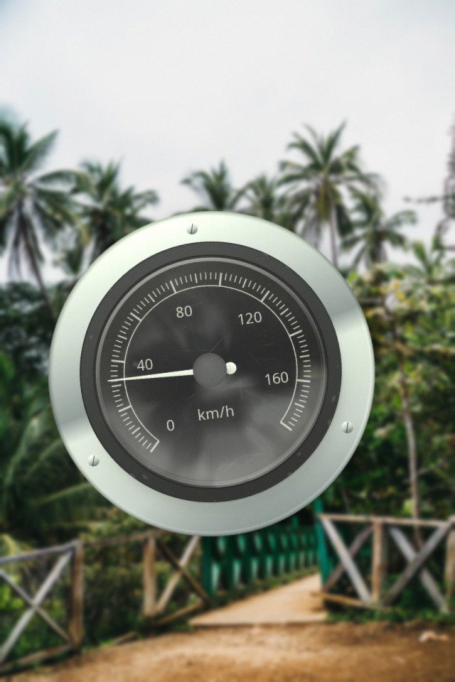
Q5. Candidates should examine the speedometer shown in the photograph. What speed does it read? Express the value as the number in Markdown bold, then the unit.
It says **32** km/h
